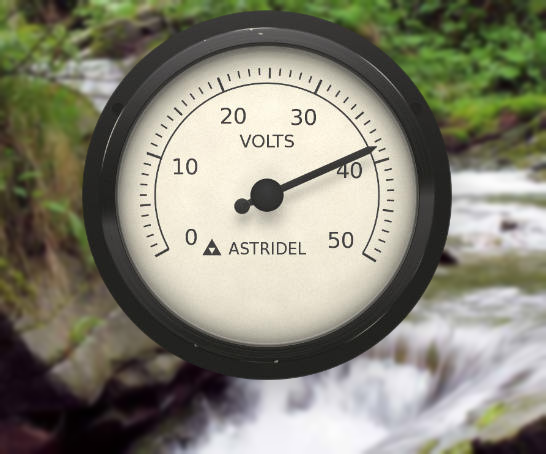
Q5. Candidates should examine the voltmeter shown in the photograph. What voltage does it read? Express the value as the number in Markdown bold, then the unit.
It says **38.5** V
